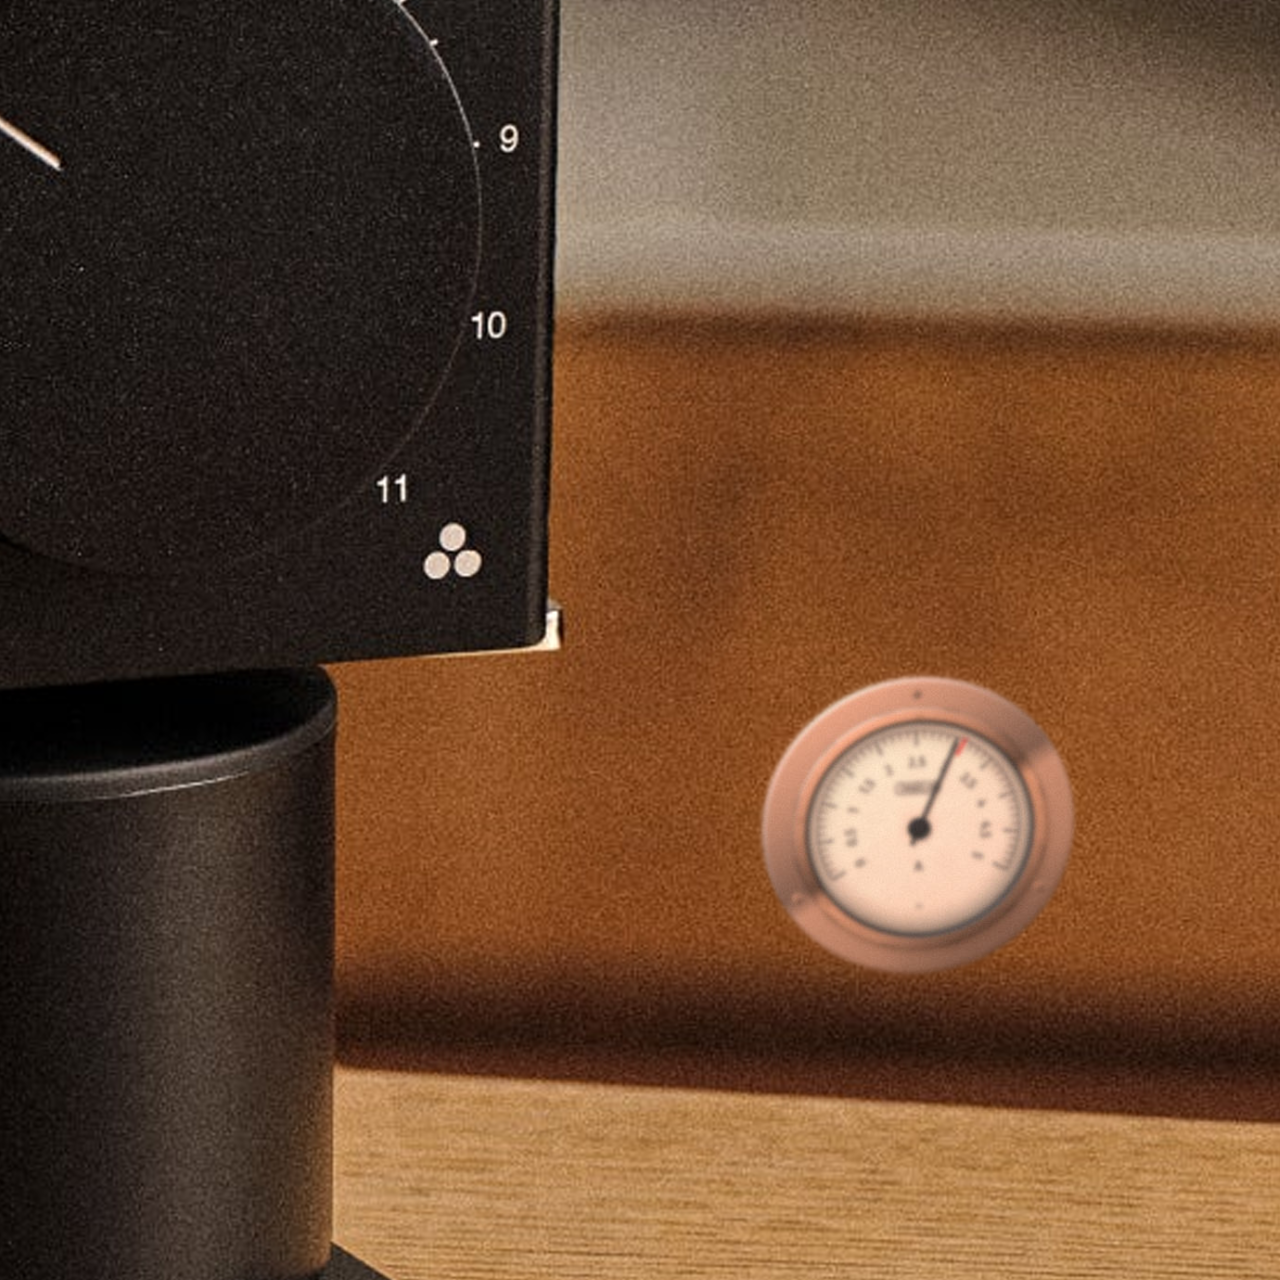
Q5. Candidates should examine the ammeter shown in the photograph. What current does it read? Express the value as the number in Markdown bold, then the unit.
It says **3** A
